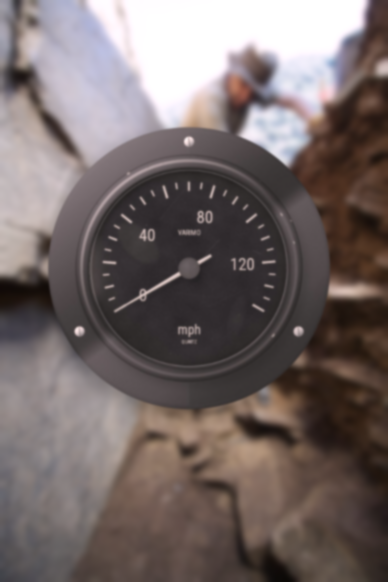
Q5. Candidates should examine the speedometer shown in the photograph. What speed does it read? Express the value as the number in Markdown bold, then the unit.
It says **0** mph
